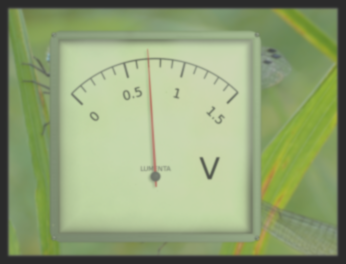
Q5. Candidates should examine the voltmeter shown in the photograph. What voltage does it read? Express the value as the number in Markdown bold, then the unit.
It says **0.7** V
